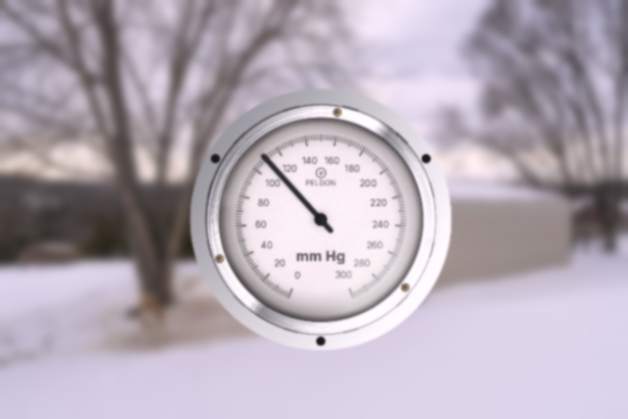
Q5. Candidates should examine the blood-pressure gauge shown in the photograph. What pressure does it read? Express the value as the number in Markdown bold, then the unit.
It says **110** mmHg
